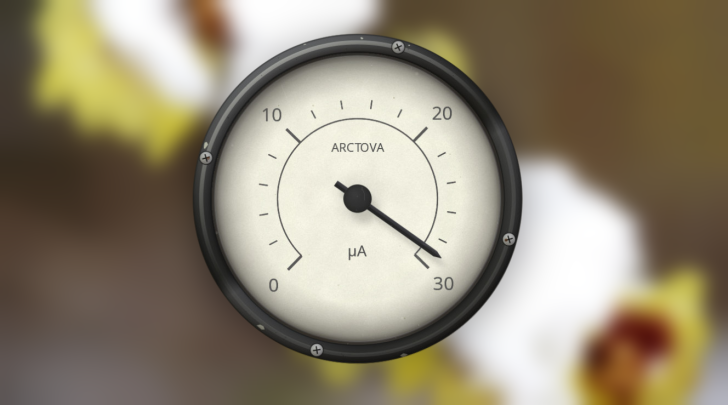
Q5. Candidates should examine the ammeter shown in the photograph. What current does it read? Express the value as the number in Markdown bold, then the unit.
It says **29** µA
